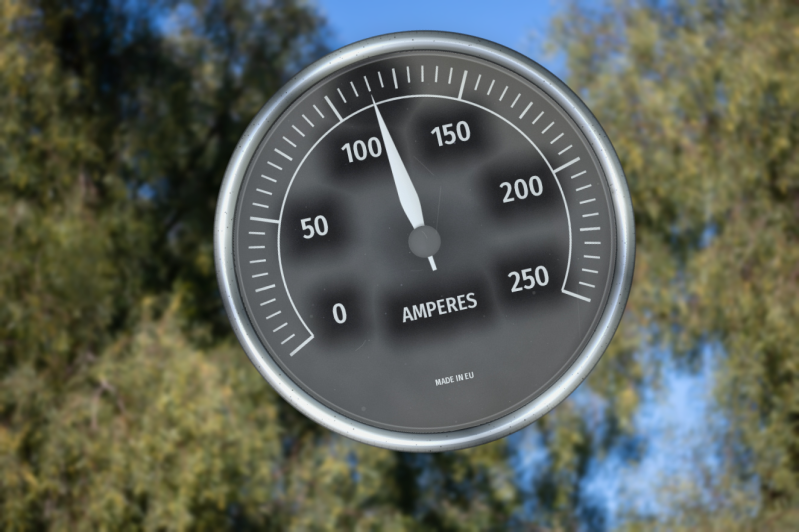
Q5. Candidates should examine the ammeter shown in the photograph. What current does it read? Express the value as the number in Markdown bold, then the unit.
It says **115** A
